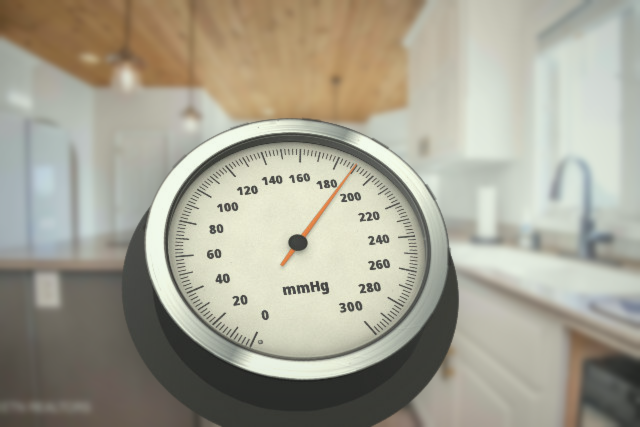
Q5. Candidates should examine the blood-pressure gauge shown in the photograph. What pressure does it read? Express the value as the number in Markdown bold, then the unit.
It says **190** mmHg
